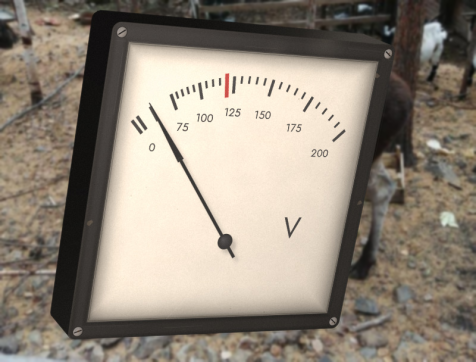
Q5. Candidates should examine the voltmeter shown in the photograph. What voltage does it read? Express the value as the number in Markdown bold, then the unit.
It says **50** V
